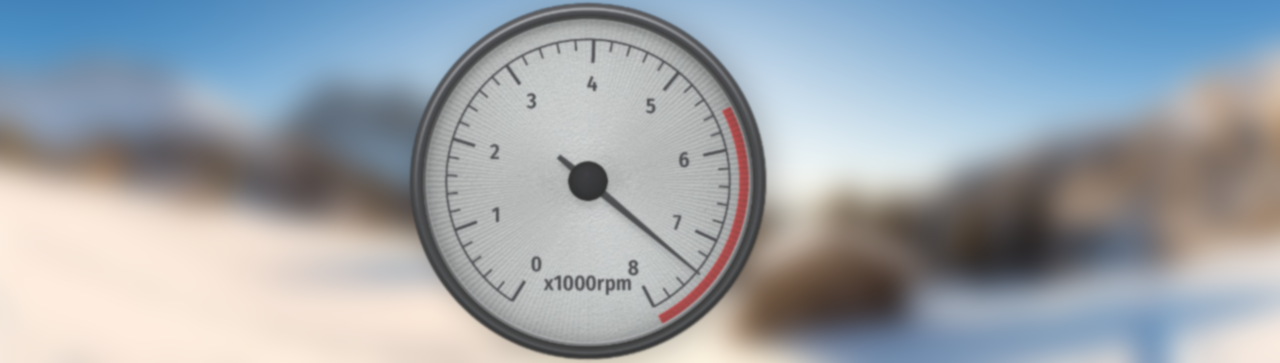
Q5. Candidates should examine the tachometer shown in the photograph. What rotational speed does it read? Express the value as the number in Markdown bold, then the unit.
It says **7400** rpm
